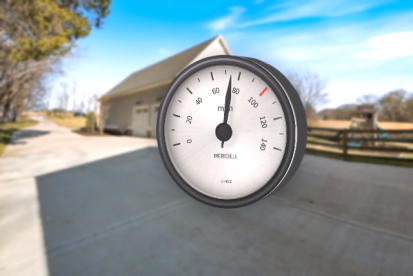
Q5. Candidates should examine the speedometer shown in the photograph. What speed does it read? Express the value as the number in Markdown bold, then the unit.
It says **75** mph
